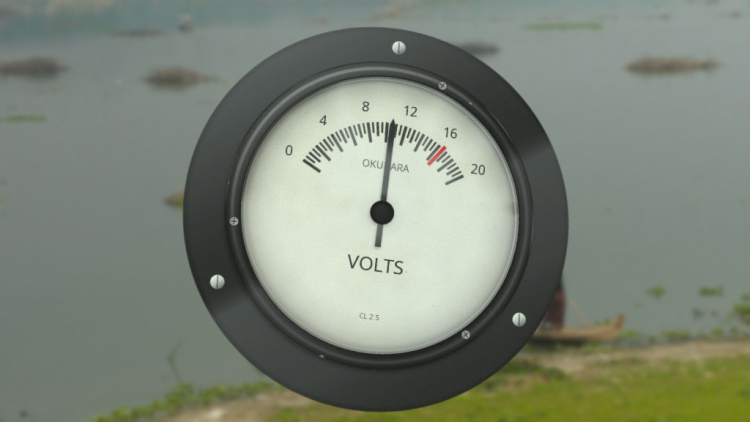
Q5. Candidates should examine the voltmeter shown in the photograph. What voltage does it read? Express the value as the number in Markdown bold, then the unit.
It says **10.5** V
